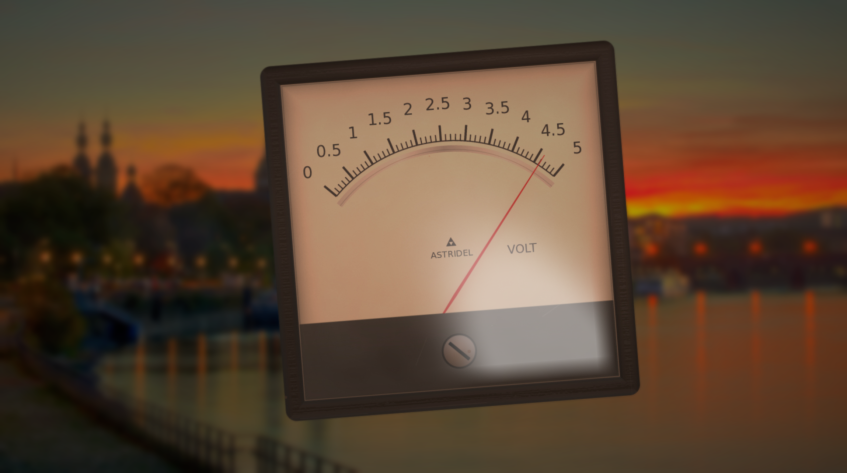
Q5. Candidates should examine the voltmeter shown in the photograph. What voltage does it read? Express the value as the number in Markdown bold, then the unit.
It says **4.6** V
